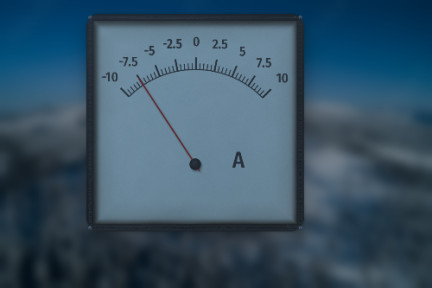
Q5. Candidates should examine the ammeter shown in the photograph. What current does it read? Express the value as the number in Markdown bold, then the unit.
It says **-7.5** A
